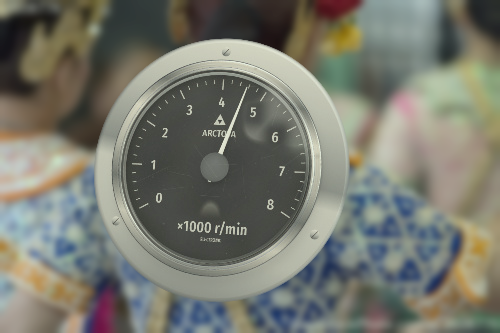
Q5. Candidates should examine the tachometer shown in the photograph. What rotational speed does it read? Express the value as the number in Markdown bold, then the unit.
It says **4600** rpm
